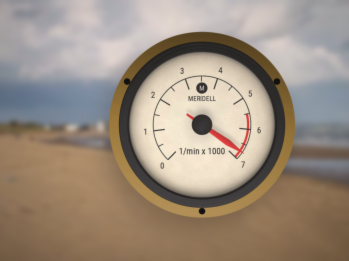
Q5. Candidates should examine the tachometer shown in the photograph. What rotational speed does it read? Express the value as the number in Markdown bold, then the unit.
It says **6750** rpm
